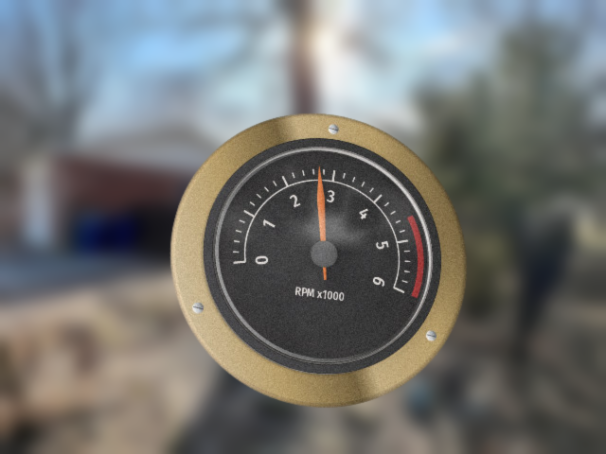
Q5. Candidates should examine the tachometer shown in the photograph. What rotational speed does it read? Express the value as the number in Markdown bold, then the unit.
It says **2700** rpm
